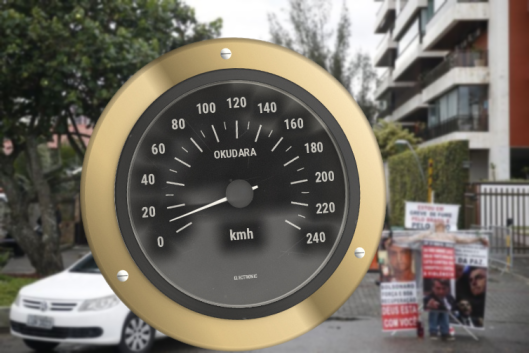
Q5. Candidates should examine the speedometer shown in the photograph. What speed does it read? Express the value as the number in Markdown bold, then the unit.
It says **10** km/h
